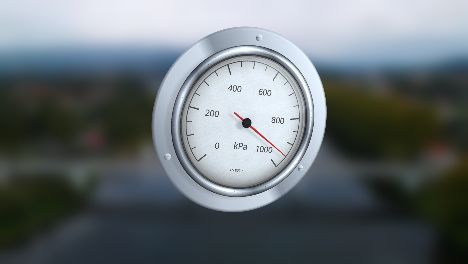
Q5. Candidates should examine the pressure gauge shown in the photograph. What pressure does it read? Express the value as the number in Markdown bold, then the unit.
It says **950** kPa
